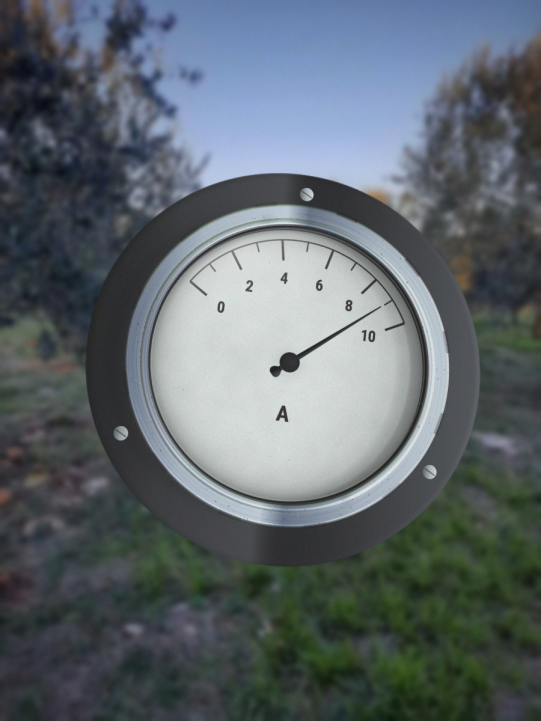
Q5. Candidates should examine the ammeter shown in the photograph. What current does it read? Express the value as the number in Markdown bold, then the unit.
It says **9** A
